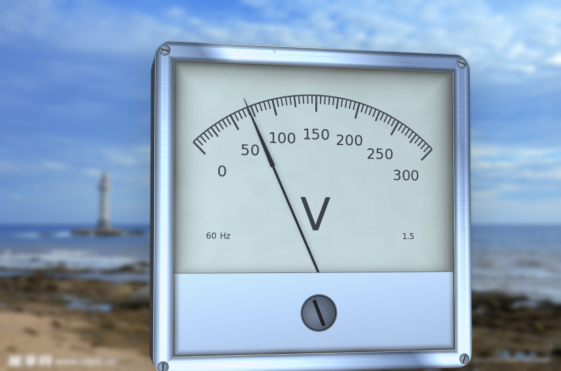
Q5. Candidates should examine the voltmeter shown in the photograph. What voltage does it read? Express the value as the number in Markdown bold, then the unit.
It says **70** V
